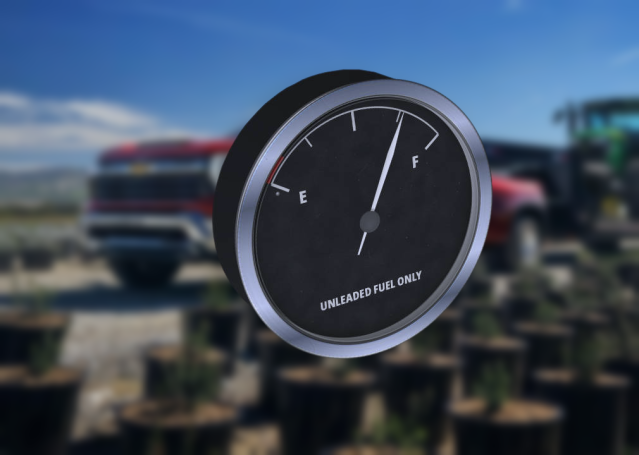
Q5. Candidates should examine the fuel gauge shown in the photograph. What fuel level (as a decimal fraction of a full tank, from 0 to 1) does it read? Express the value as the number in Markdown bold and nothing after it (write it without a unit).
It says **0.75**
